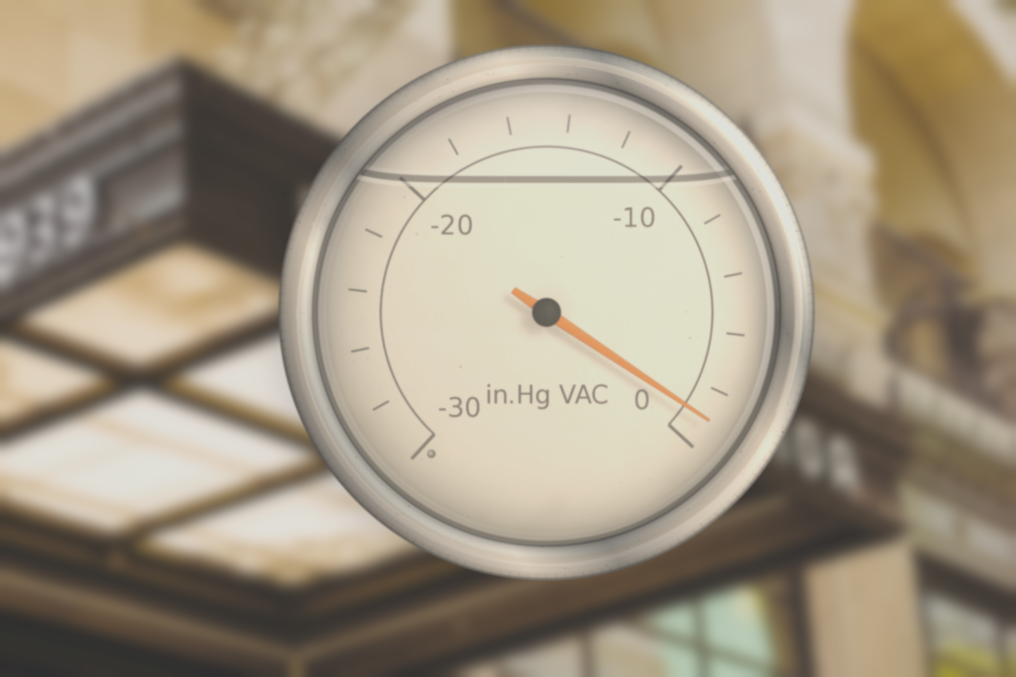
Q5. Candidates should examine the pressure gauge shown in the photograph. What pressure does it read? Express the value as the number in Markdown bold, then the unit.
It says **-1** inHg
